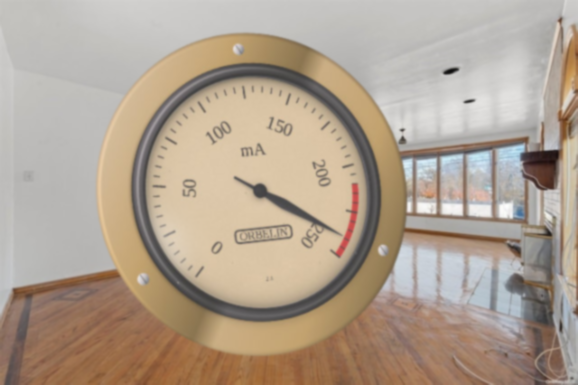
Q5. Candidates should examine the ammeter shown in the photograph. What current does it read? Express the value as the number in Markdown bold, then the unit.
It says **240** mA
